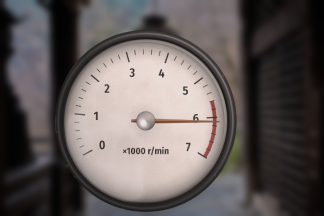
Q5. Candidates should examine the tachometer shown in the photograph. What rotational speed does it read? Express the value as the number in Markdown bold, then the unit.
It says **6100** rpm
